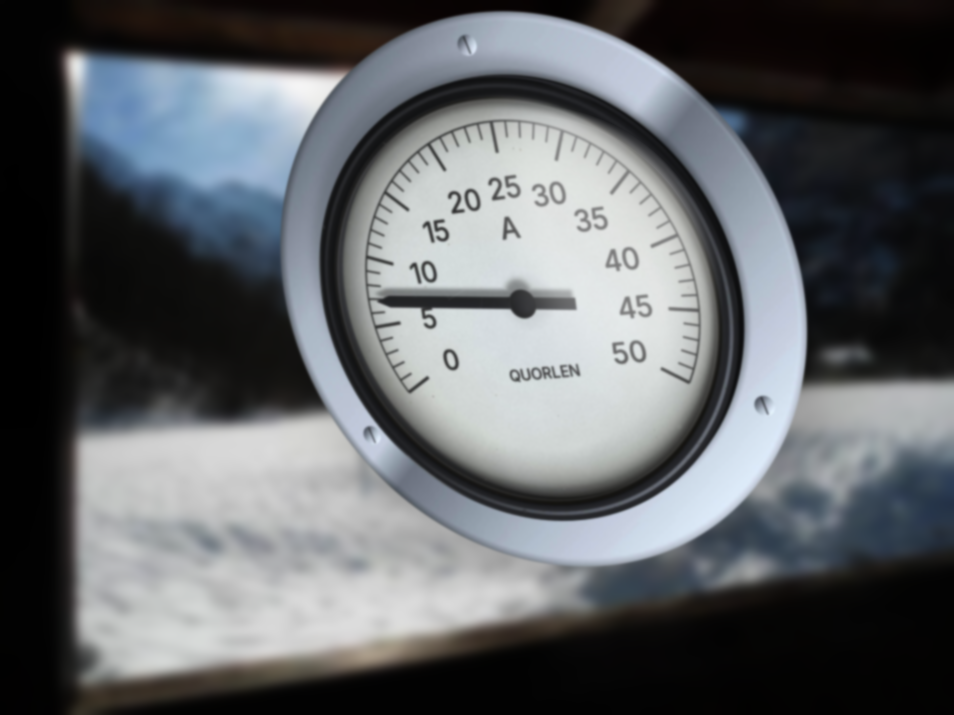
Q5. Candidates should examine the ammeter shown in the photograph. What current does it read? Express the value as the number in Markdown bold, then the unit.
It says **7** A
